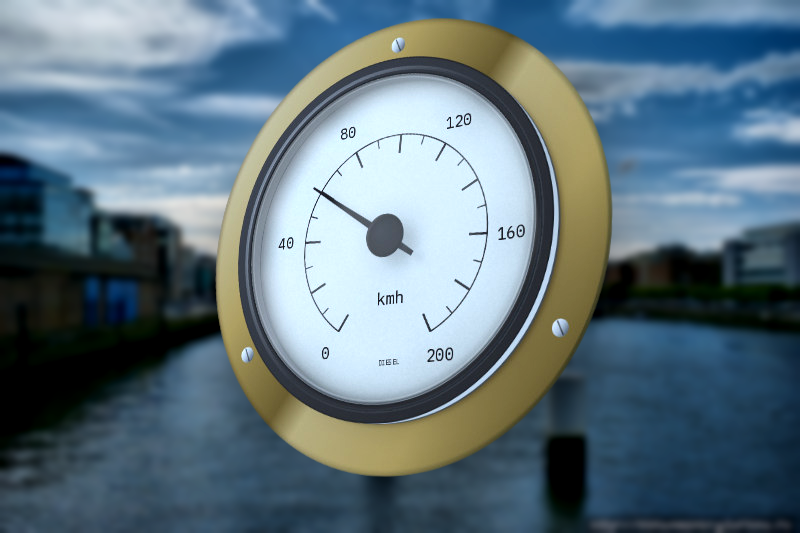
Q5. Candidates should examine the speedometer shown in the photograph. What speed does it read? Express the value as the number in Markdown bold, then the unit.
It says **60** km/h
